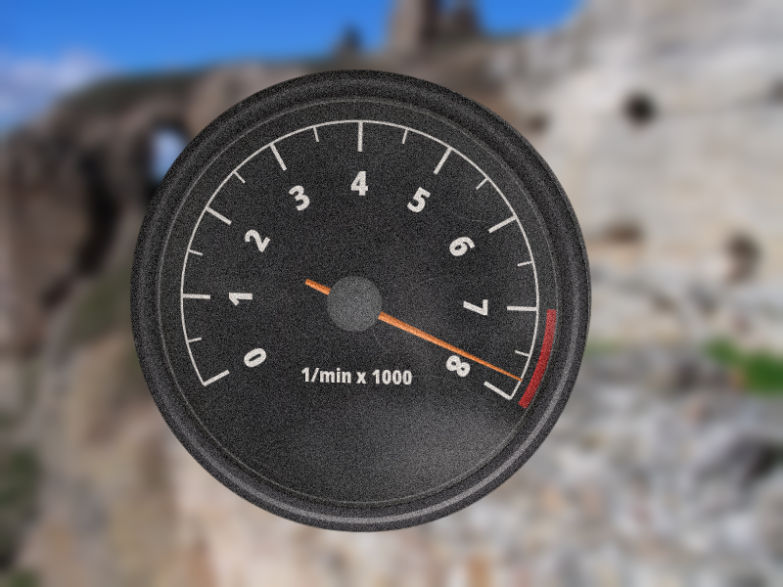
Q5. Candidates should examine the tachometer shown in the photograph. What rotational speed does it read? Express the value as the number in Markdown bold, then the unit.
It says **7750** rpm
